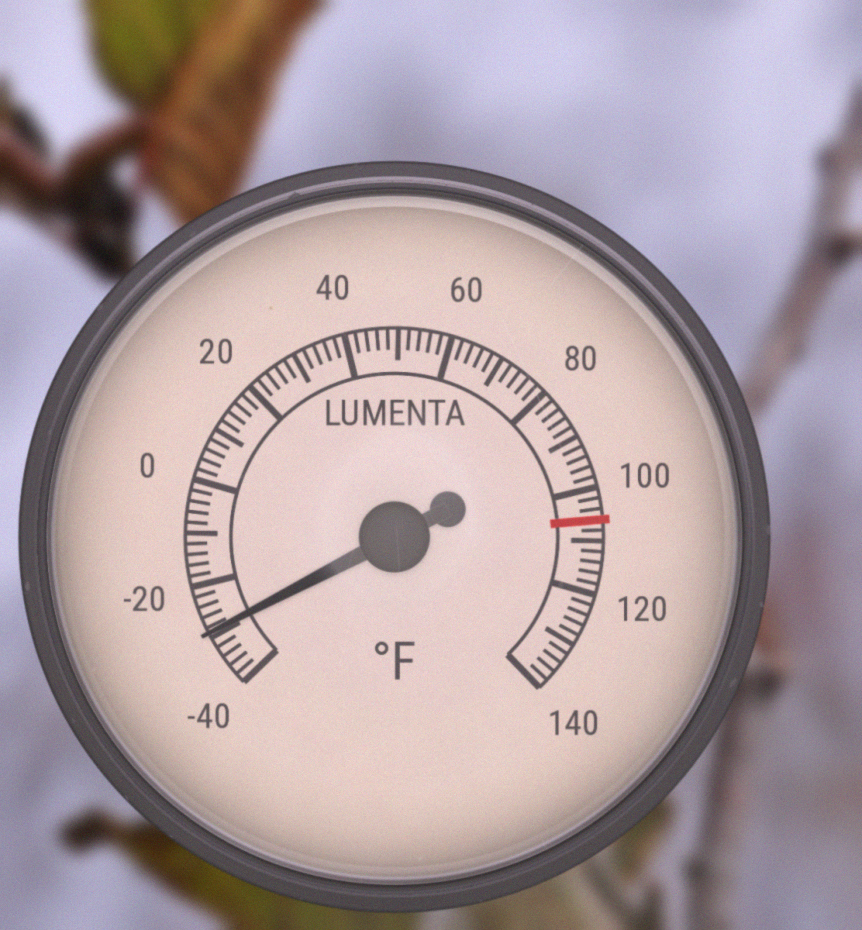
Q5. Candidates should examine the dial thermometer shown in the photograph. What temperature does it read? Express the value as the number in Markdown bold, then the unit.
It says **-29** °F
